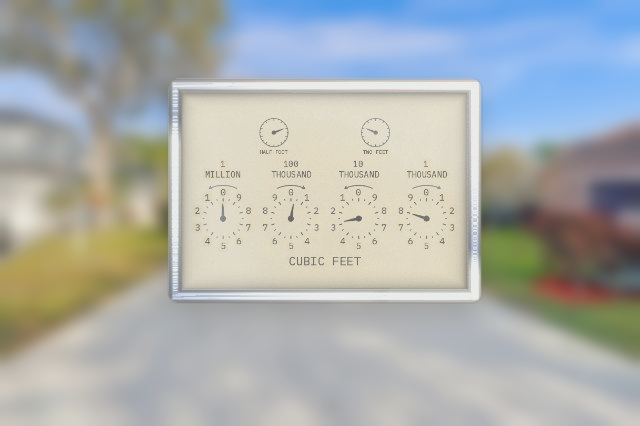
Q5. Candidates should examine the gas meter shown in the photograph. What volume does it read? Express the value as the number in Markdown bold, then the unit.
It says **2800** ft³
